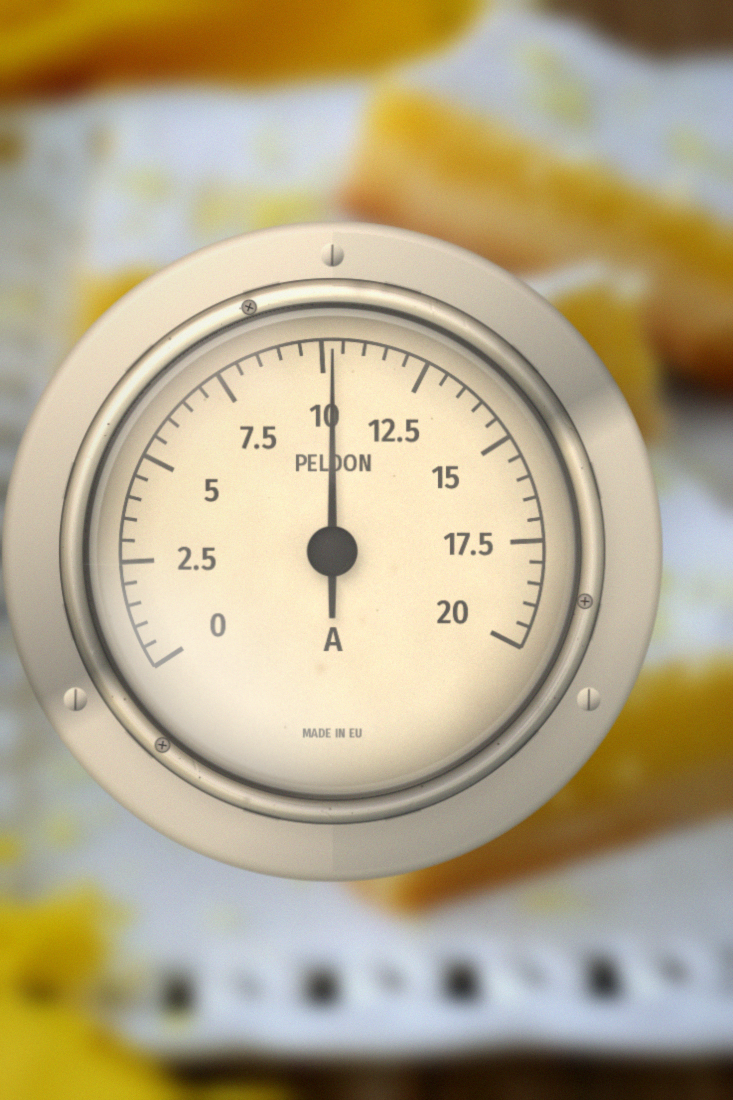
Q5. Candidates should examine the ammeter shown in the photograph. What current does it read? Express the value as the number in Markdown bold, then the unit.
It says **10.25** A
